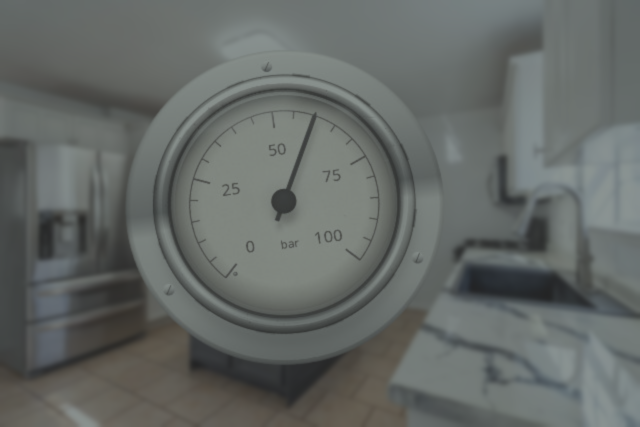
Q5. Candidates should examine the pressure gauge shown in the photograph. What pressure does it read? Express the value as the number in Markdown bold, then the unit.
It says **60** bar
